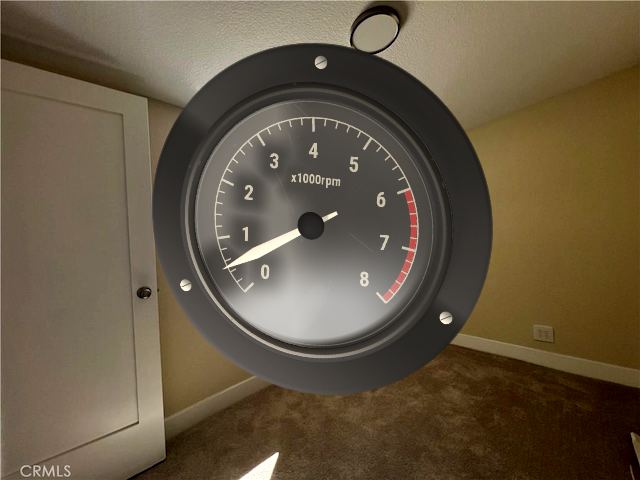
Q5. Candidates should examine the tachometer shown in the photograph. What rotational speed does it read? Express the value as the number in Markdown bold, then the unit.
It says **500** rpm
